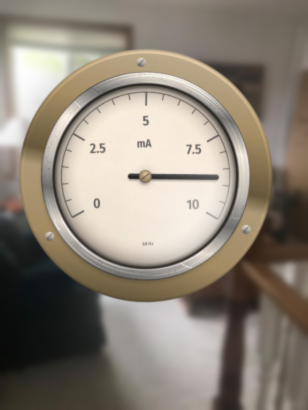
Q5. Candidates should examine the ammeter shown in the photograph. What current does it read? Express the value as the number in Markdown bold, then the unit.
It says **8.75** mA
